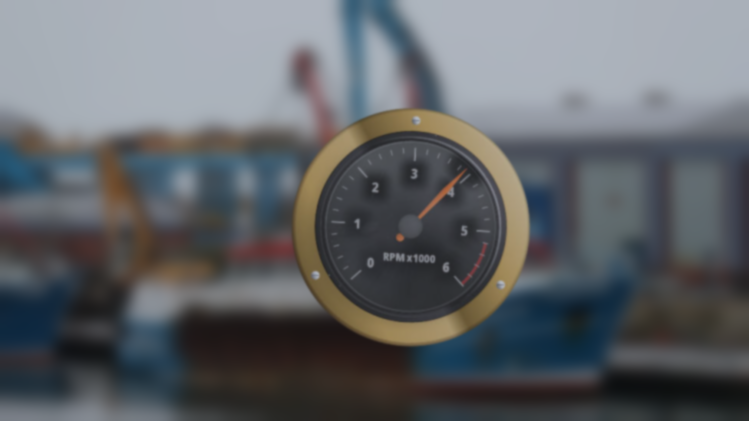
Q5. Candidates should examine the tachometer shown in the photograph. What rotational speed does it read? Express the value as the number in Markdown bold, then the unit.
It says **3900** rpm
